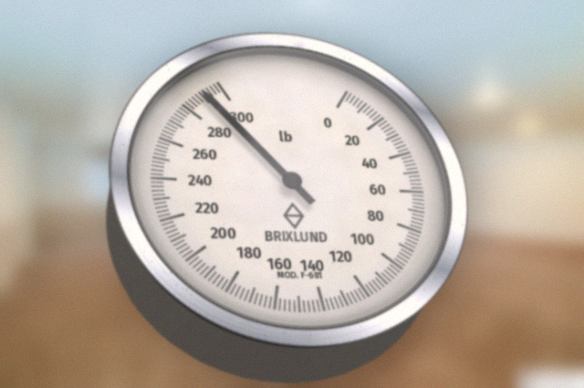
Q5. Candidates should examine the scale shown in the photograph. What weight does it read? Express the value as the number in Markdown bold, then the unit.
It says **290** lb
